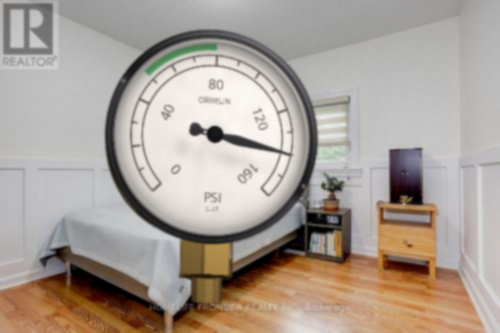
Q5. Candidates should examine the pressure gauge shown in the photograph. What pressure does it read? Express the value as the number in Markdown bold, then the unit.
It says **140** psi
